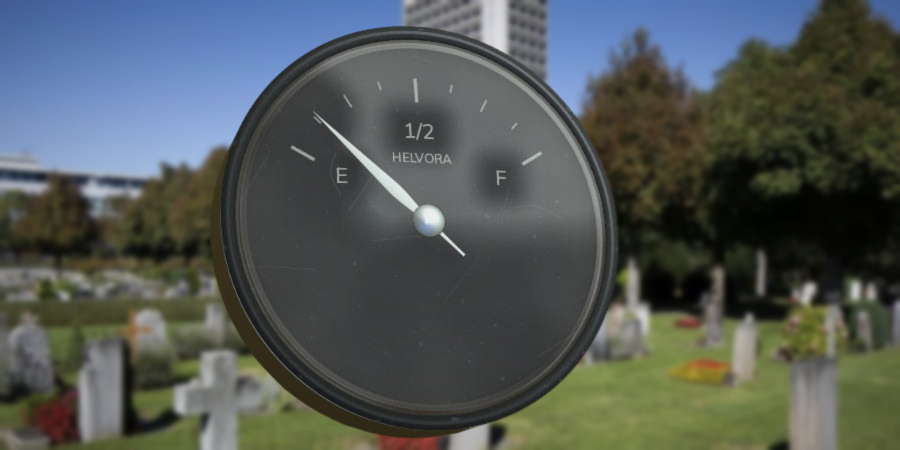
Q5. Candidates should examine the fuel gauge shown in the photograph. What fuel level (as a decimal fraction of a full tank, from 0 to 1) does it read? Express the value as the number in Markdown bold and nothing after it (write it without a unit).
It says **0.125**
